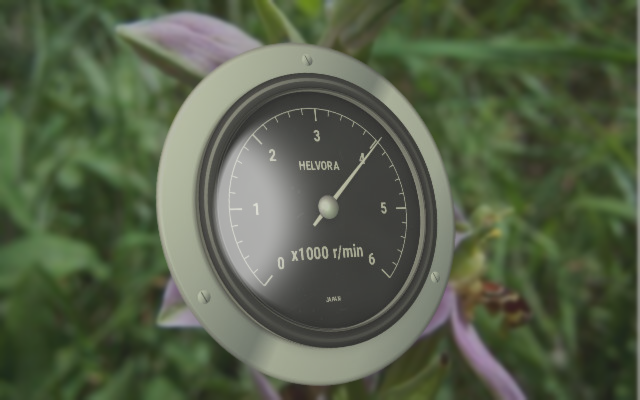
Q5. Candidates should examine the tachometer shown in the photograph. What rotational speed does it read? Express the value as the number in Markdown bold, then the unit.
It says **4000** rpm
